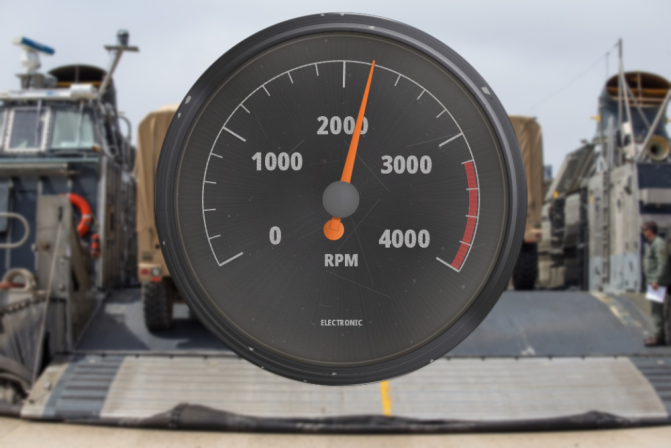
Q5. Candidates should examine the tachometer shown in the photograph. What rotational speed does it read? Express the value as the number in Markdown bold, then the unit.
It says **2200** rpm
